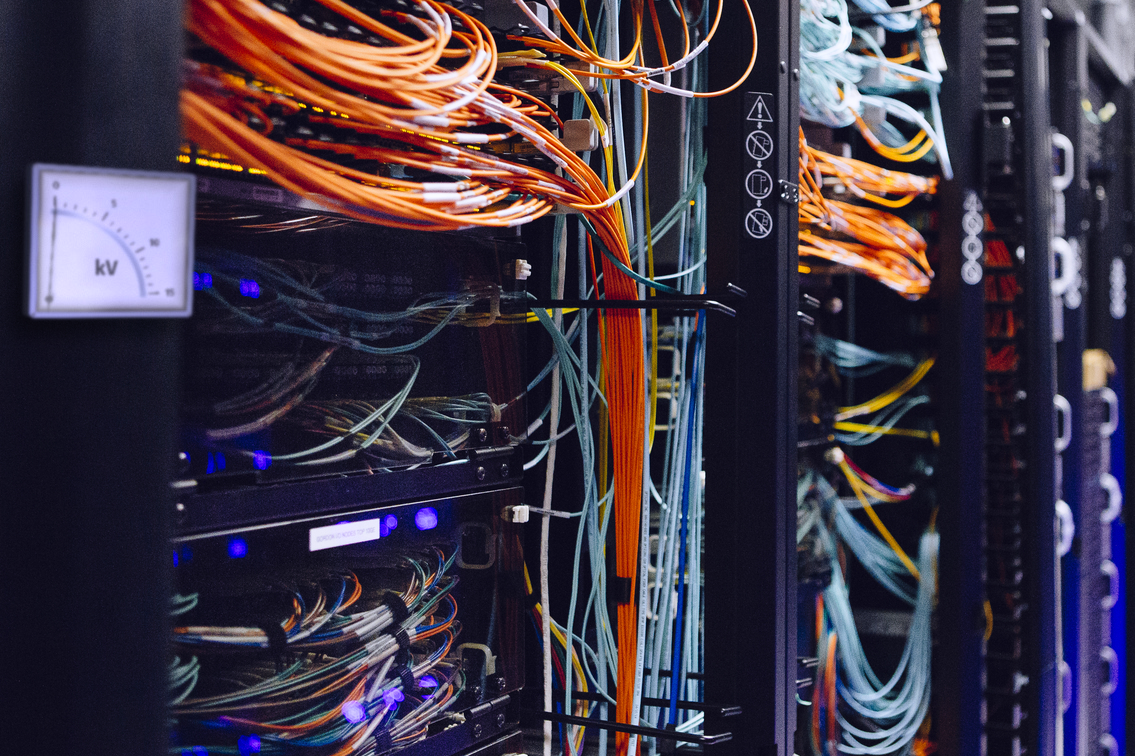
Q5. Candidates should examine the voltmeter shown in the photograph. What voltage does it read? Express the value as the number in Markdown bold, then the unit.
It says **0** kV
